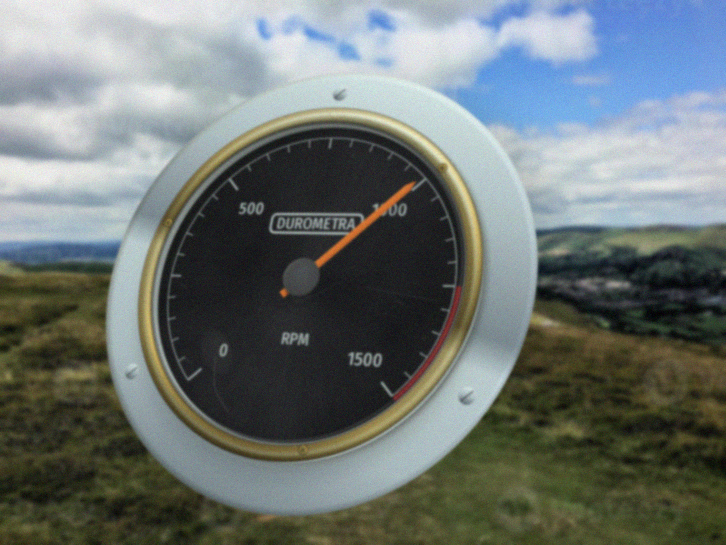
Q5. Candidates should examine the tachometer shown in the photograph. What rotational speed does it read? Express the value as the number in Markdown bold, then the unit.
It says **1000** rpm
